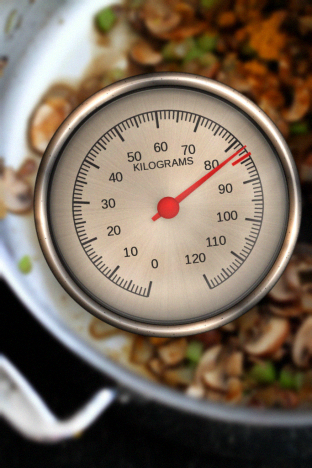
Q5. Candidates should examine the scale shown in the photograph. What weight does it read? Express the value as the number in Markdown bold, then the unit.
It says **82** kg
